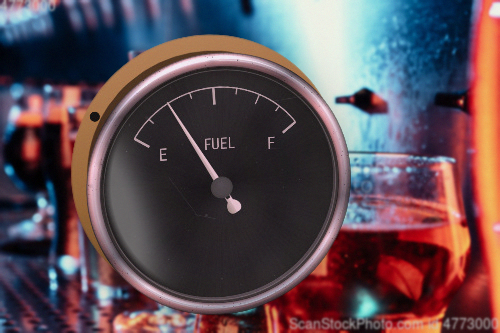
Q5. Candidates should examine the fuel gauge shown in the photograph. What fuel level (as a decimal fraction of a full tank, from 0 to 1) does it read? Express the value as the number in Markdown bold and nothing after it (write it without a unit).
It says **0.25**
